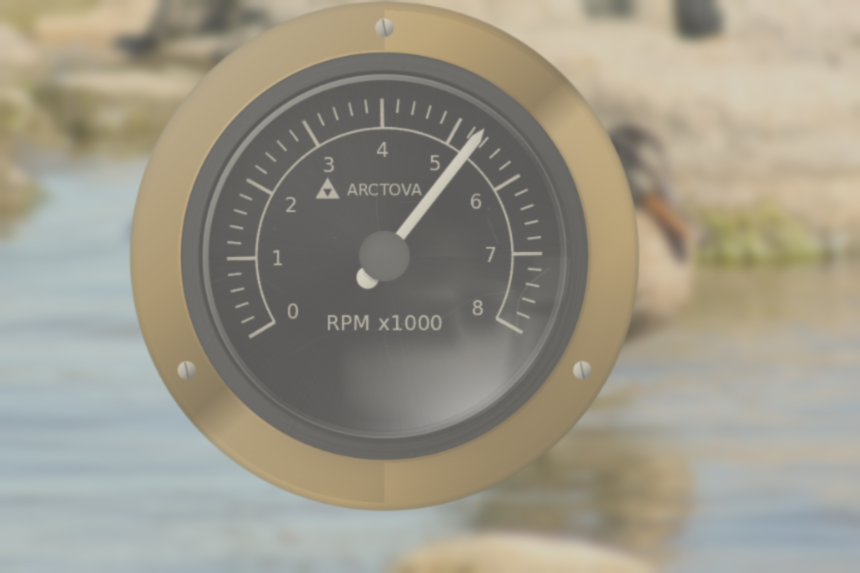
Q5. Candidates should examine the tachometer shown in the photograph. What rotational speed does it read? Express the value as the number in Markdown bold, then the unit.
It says **5300** rpm
